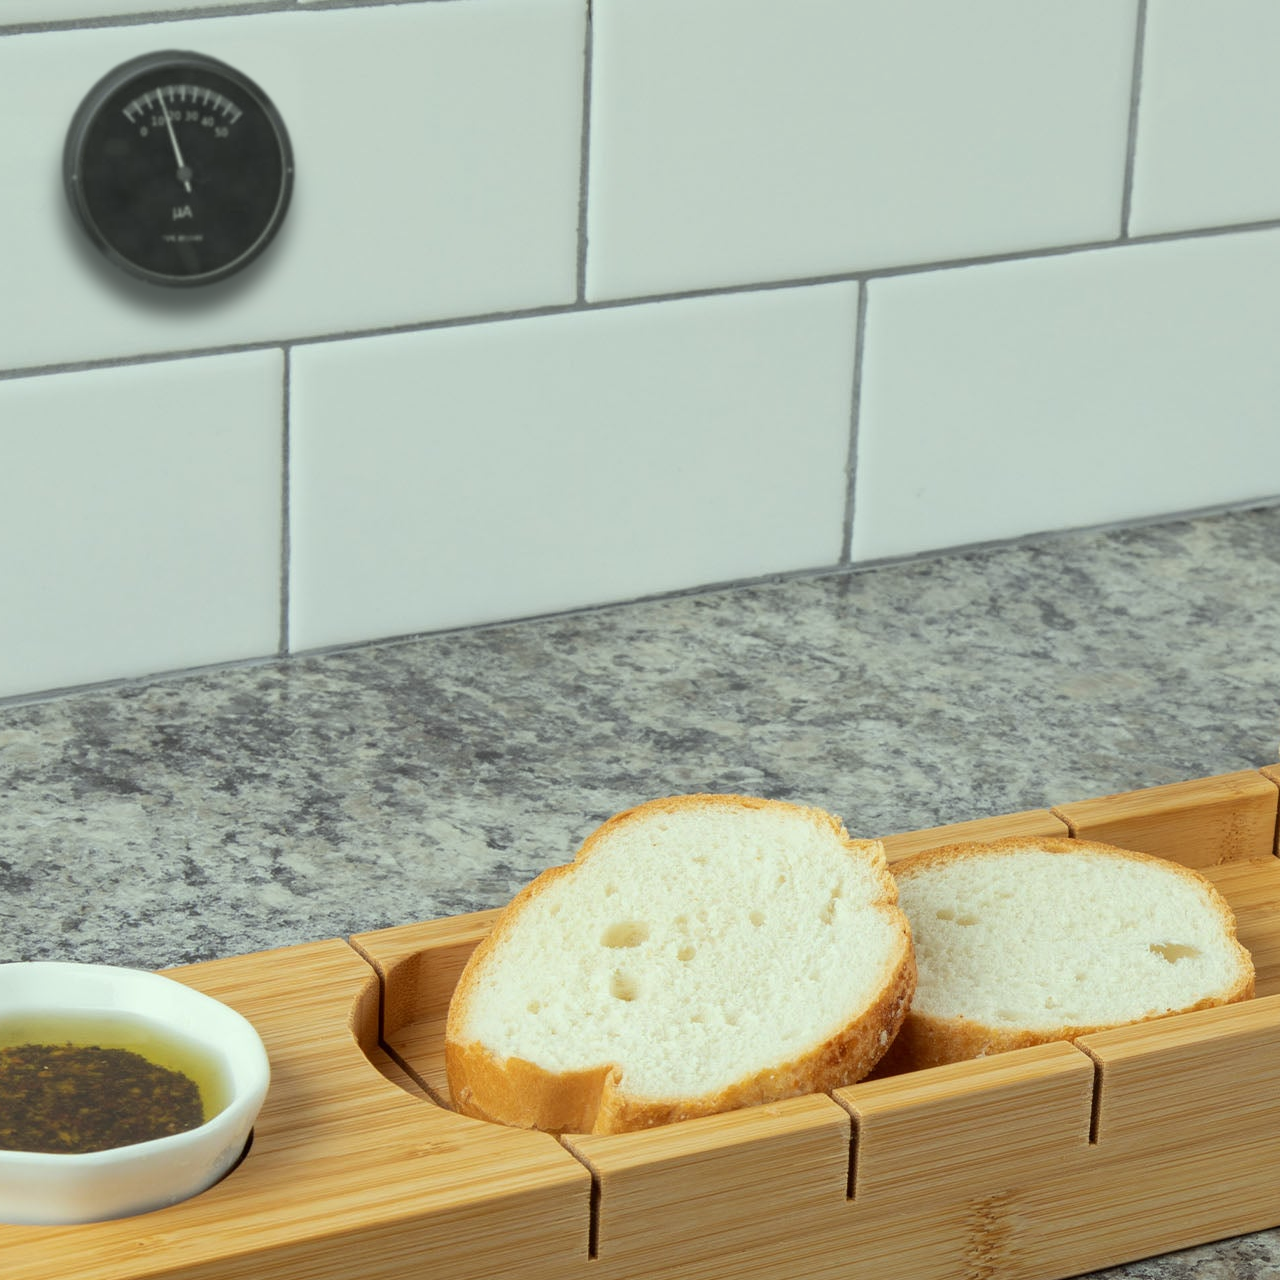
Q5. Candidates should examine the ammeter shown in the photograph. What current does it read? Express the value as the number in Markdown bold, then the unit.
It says **15** µA
